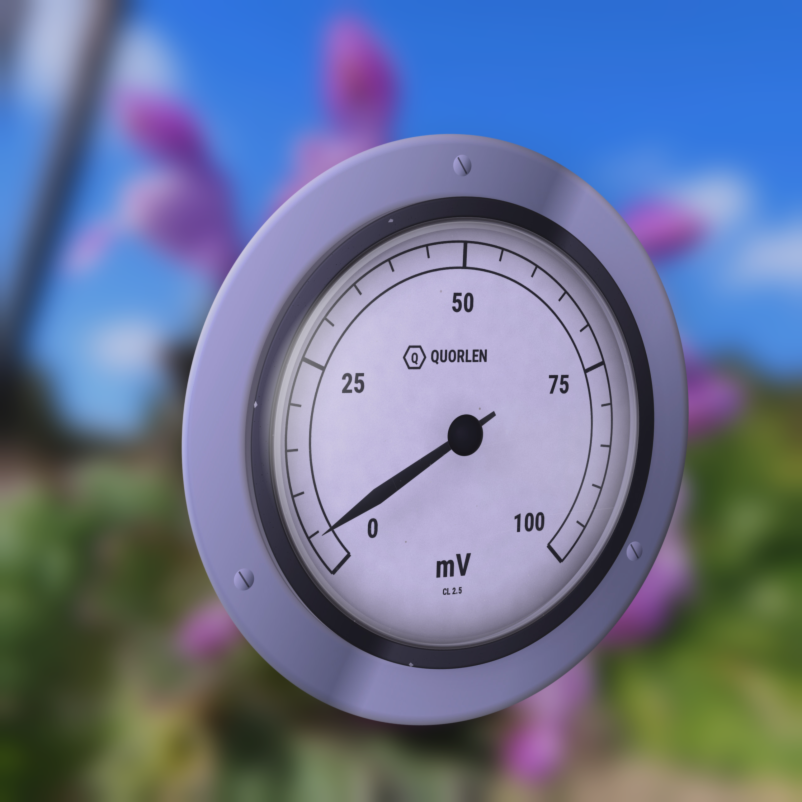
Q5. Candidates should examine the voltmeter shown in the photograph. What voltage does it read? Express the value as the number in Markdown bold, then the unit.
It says **5** mV
